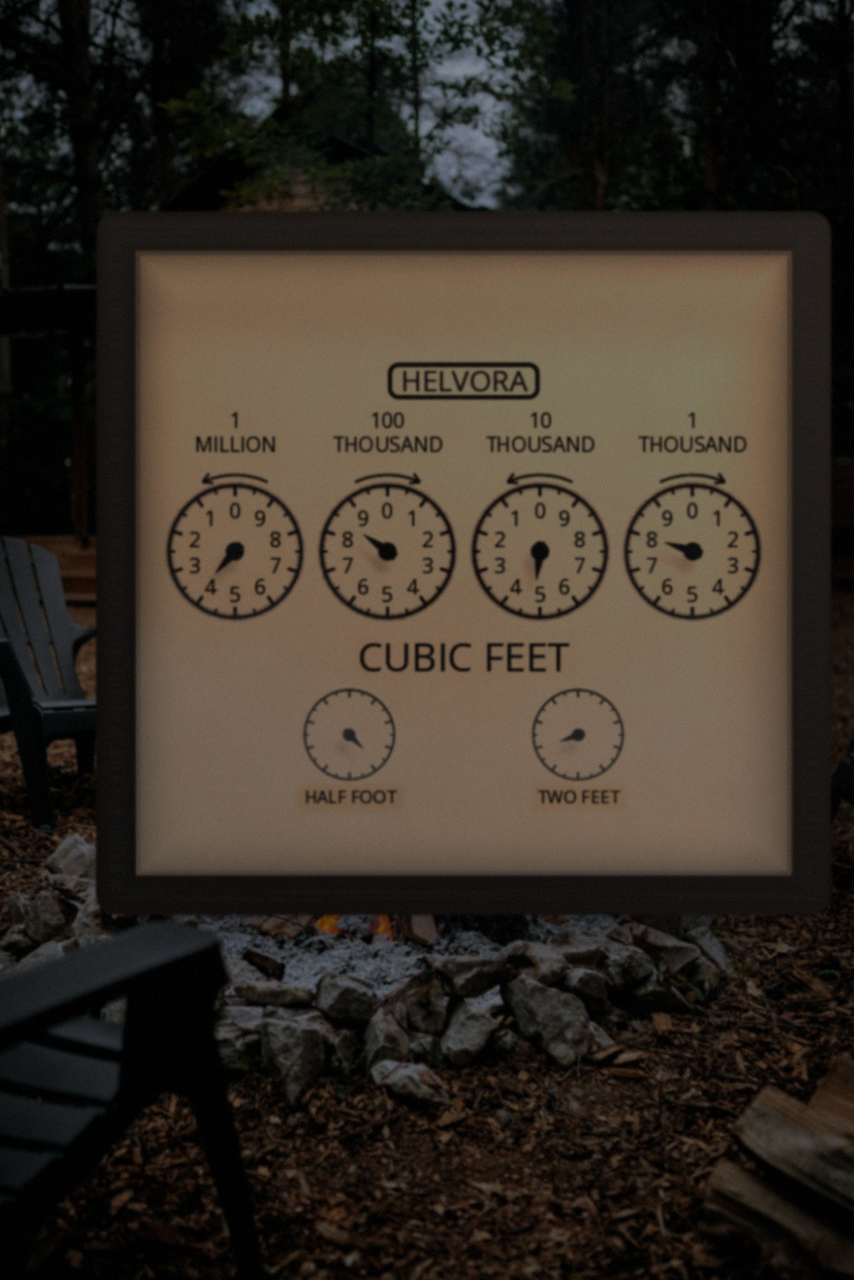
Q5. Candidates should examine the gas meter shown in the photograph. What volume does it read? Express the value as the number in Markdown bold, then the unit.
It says **384800** ft³
